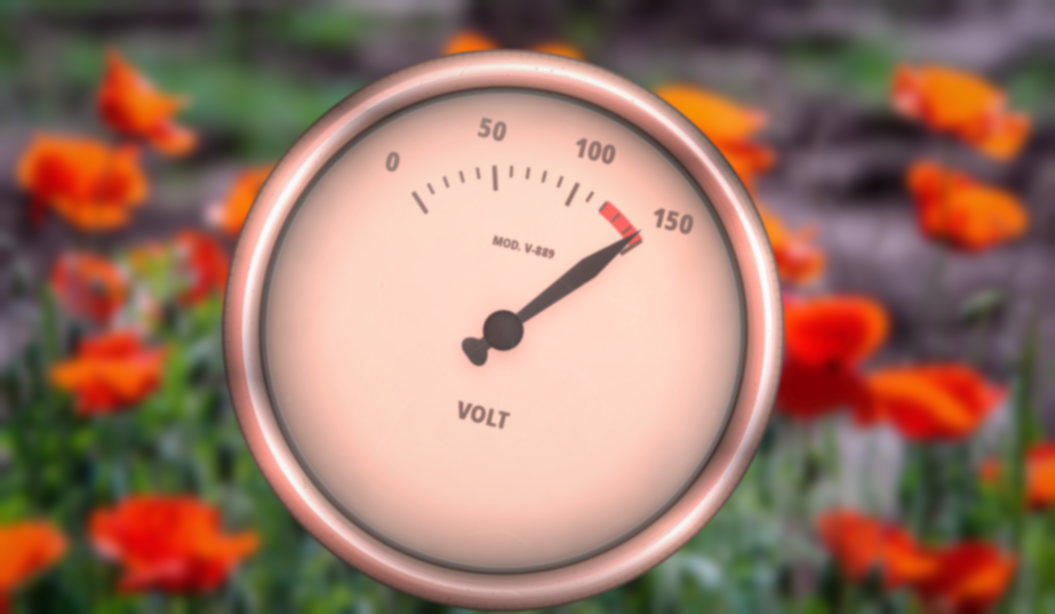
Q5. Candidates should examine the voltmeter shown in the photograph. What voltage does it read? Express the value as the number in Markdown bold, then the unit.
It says **145** V
